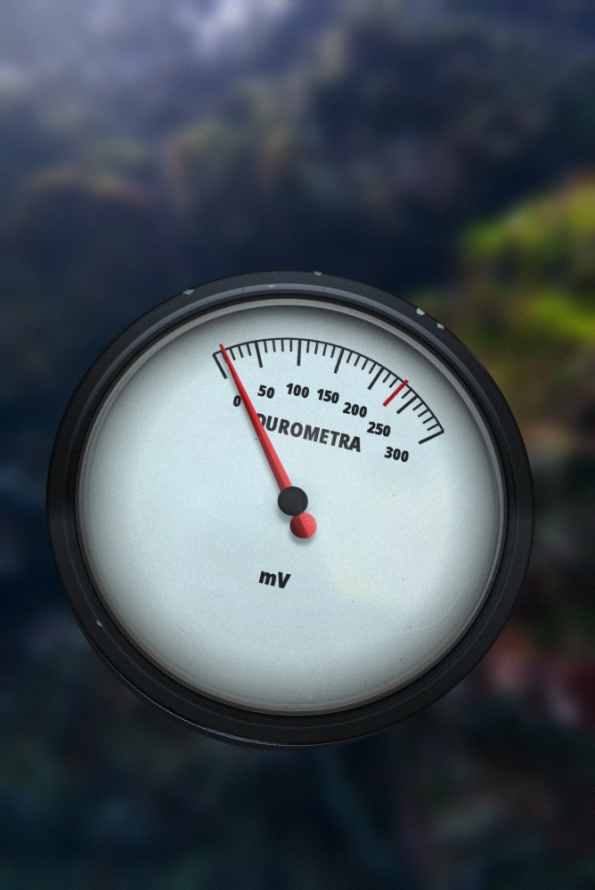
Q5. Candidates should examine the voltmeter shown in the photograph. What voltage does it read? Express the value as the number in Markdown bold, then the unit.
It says **10** mV
